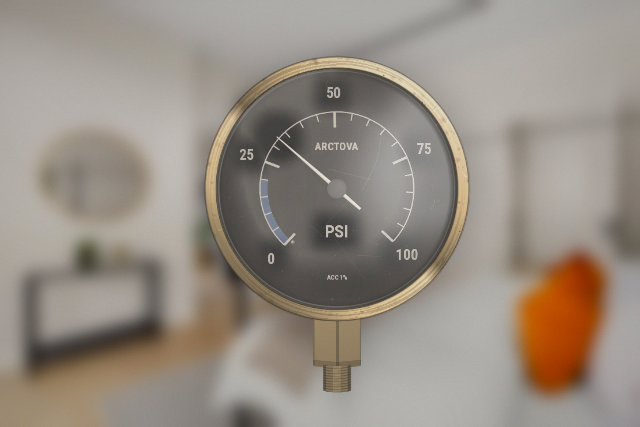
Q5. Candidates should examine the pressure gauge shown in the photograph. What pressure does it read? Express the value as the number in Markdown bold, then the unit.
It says **32.5** psi
